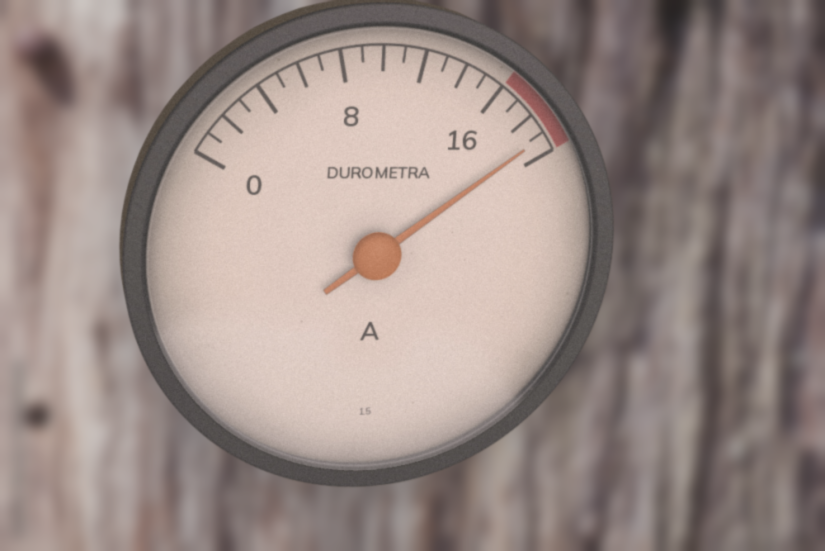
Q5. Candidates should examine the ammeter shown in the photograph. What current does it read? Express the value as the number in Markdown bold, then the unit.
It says **19** A
